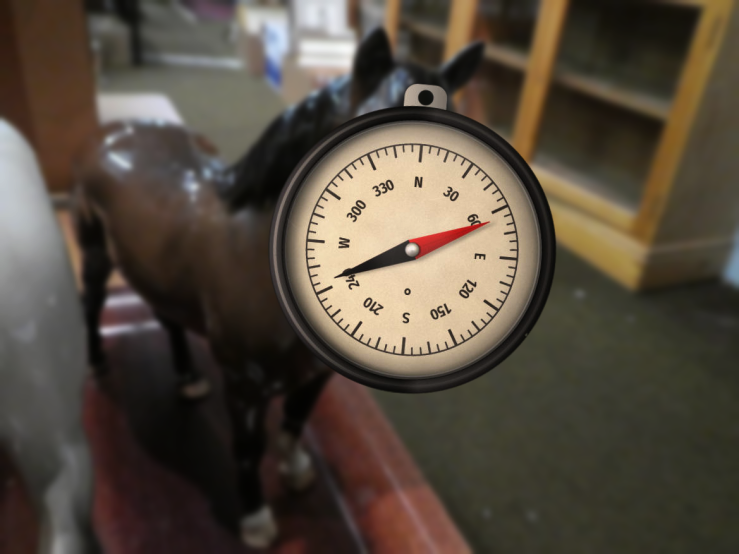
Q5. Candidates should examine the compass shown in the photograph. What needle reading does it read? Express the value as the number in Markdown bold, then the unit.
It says **65** °
